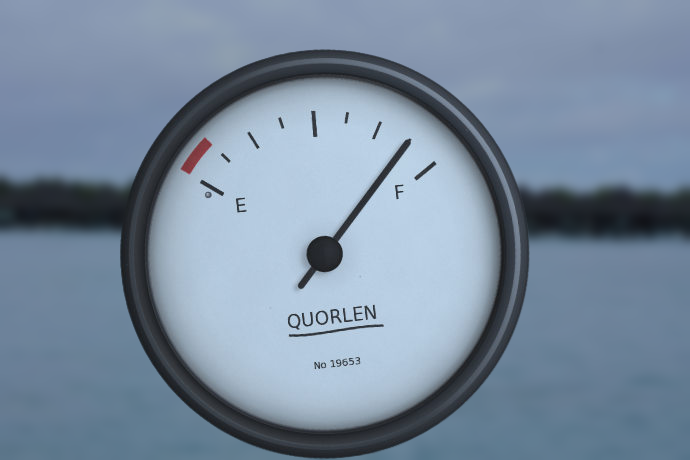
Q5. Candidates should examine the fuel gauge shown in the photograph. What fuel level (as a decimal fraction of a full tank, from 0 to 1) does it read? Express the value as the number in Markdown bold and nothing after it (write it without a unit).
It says **0.875**
